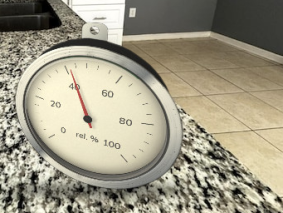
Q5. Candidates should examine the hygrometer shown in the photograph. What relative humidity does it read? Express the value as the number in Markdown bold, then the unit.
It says **42** %
